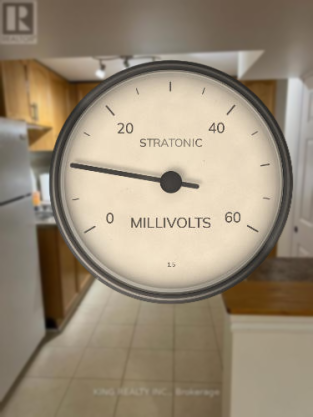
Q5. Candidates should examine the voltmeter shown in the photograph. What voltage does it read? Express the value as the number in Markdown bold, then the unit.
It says **10** mV
